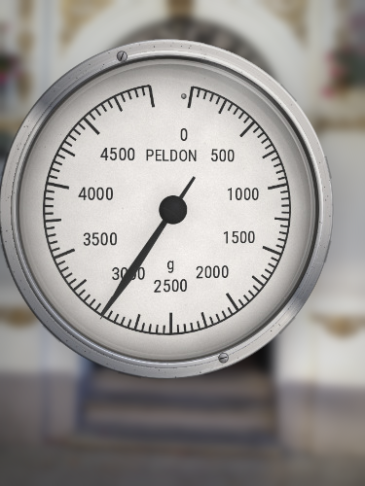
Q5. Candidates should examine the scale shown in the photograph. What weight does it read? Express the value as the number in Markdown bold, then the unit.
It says **3000** g
